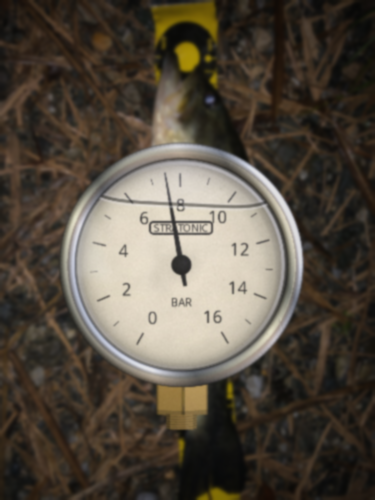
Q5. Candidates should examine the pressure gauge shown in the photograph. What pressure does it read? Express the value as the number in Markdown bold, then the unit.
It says **7.5** bar
